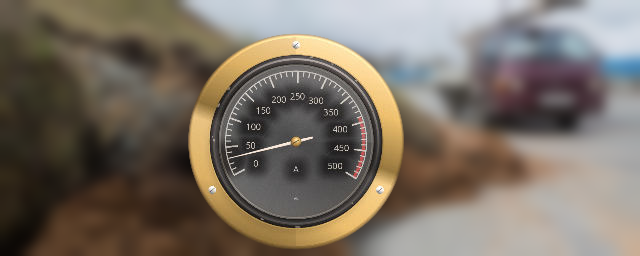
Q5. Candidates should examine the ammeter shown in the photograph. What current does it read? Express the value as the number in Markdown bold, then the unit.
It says **30** A
